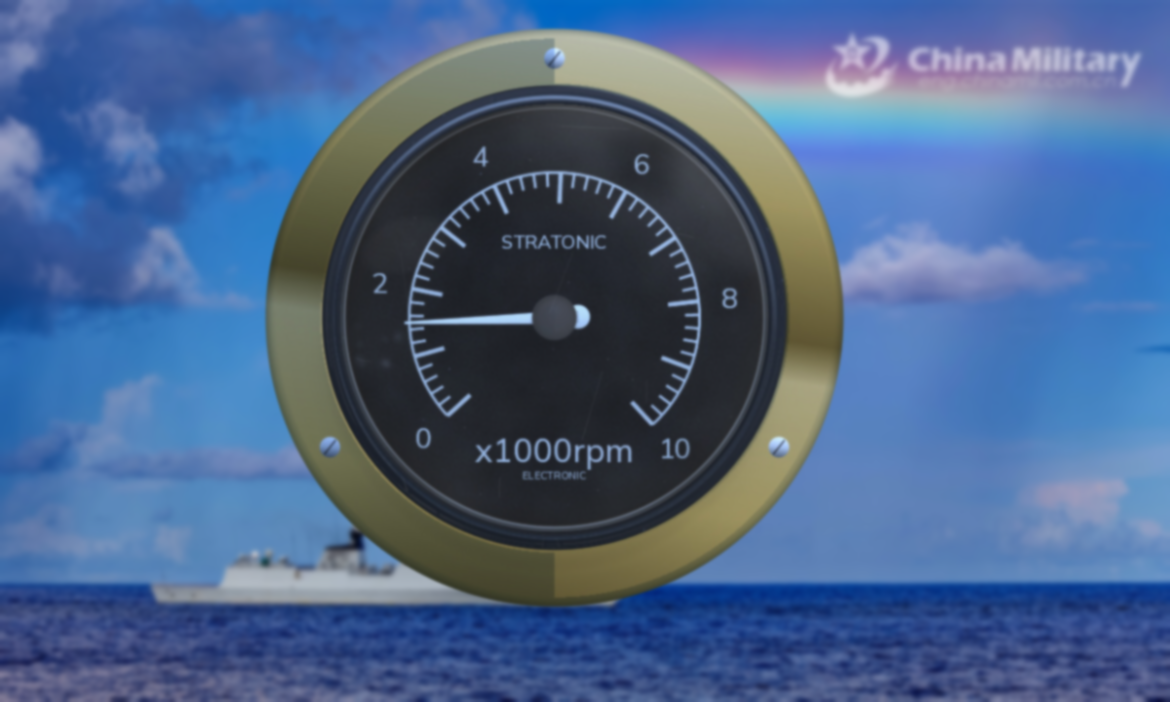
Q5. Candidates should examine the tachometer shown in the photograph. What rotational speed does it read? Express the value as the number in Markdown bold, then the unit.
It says **1500** rpm
